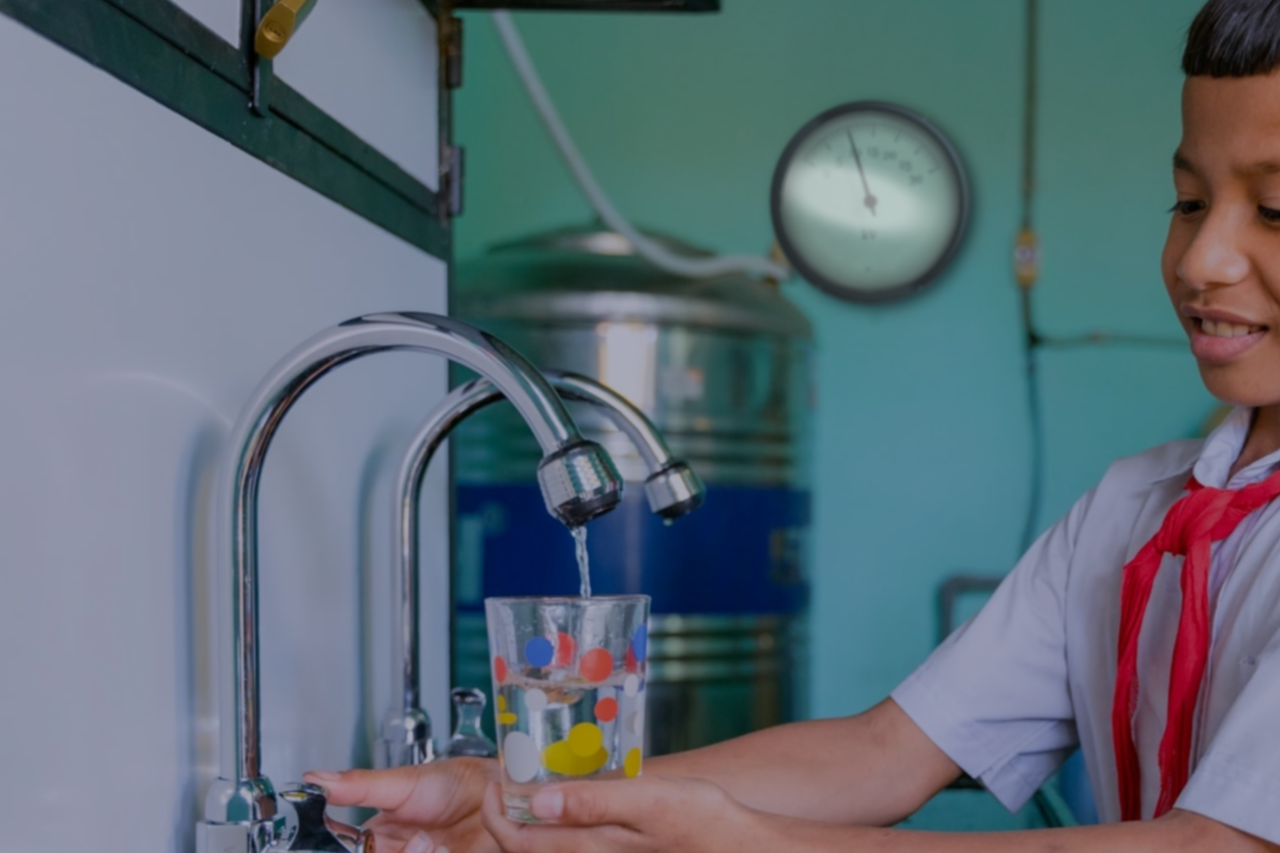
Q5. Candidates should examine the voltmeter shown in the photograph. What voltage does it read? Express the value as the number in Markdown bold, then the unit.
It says **10** kV
